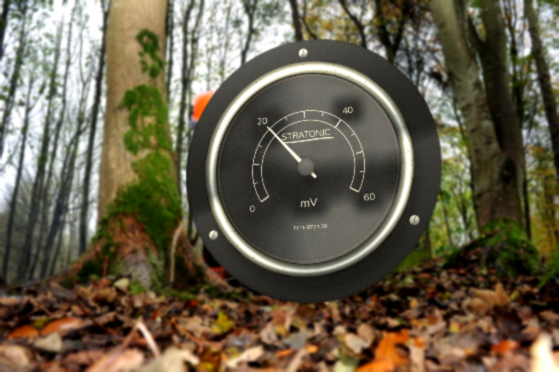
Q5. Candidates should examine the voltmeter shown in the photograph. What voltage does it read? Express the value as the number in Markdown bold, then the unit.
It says **20** mV
